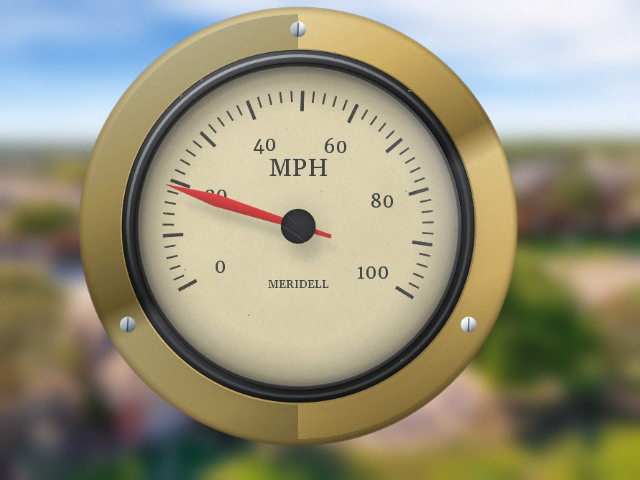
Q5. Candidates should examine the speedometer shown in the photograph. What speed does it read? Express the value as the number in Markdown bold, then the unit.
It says **19** mph
